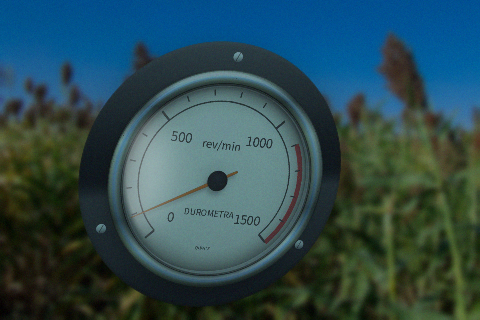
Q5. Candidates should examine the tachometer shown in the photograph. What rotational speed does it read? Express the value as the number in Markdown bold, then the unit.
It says **100** rpm
